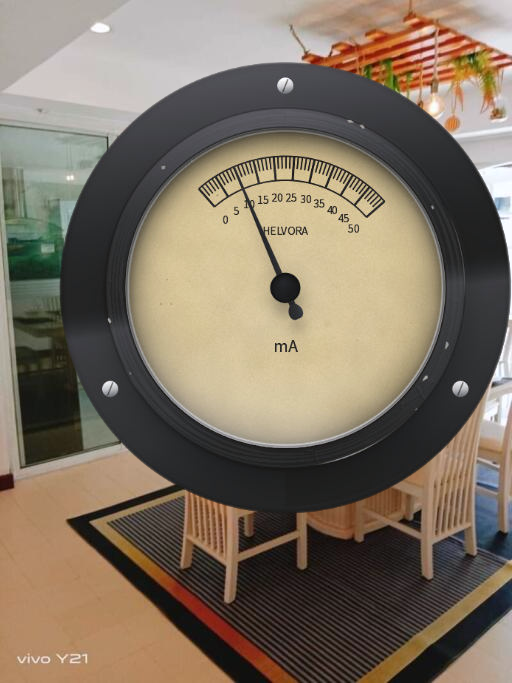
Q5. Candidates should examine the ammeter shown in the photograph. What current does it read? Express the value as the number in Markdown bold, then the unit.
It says **10** mA
